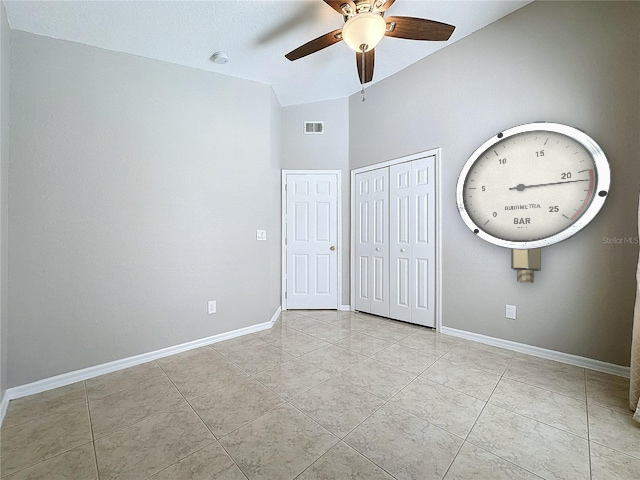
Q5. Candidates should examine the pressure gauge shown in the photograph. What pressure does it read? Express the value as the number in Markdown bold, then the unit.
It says **21** bar
